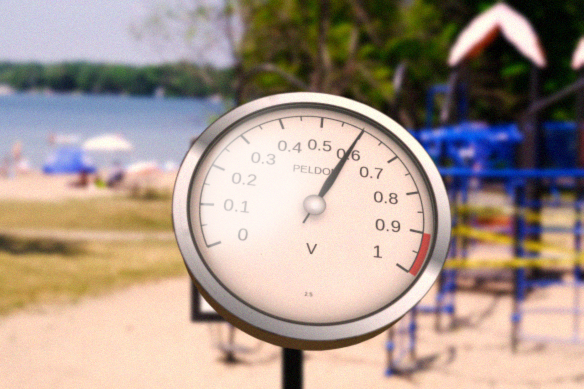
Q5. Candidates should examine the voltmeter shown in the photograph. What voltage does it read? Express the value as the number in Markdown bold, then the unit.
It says **0.6** V
